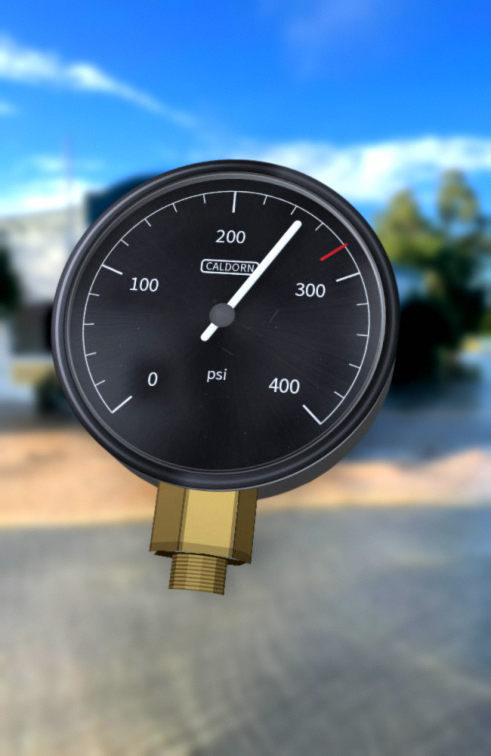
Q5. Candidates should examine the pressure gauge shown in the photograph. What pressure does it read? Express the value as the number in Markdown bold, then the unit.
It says **250** psi
